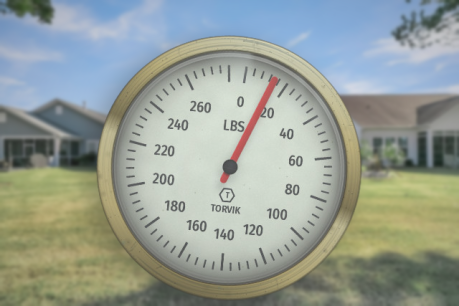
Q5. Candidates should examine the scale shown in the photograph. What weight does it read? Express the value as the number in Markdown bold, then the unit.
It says **14** lb
